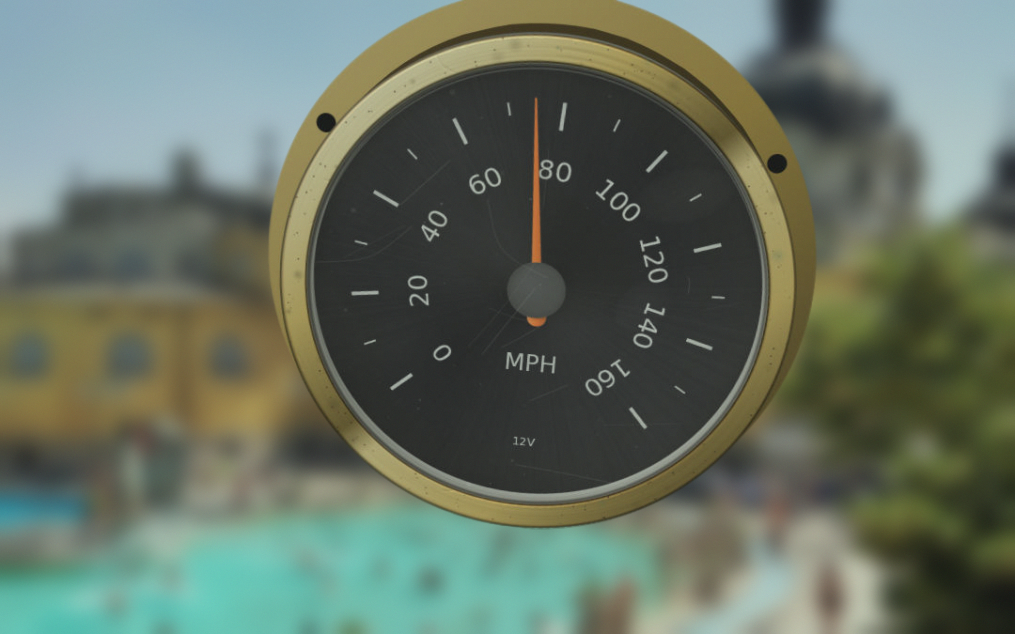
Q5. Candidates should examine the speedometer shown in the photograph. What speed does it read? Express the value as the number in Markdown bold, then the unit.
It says **75** mph
